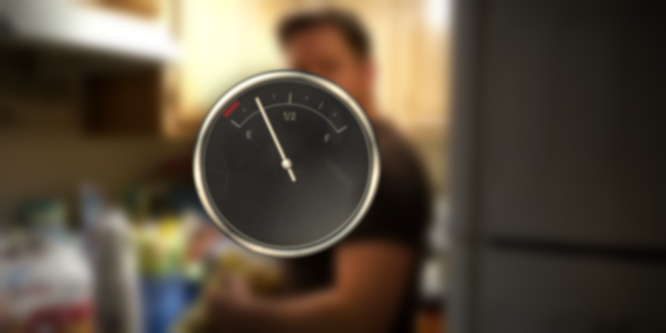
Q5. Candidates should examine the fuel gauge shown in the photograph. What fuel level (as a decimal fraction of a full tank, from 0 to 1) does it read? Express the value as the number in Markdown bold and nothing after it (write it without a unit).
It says **0.25**
